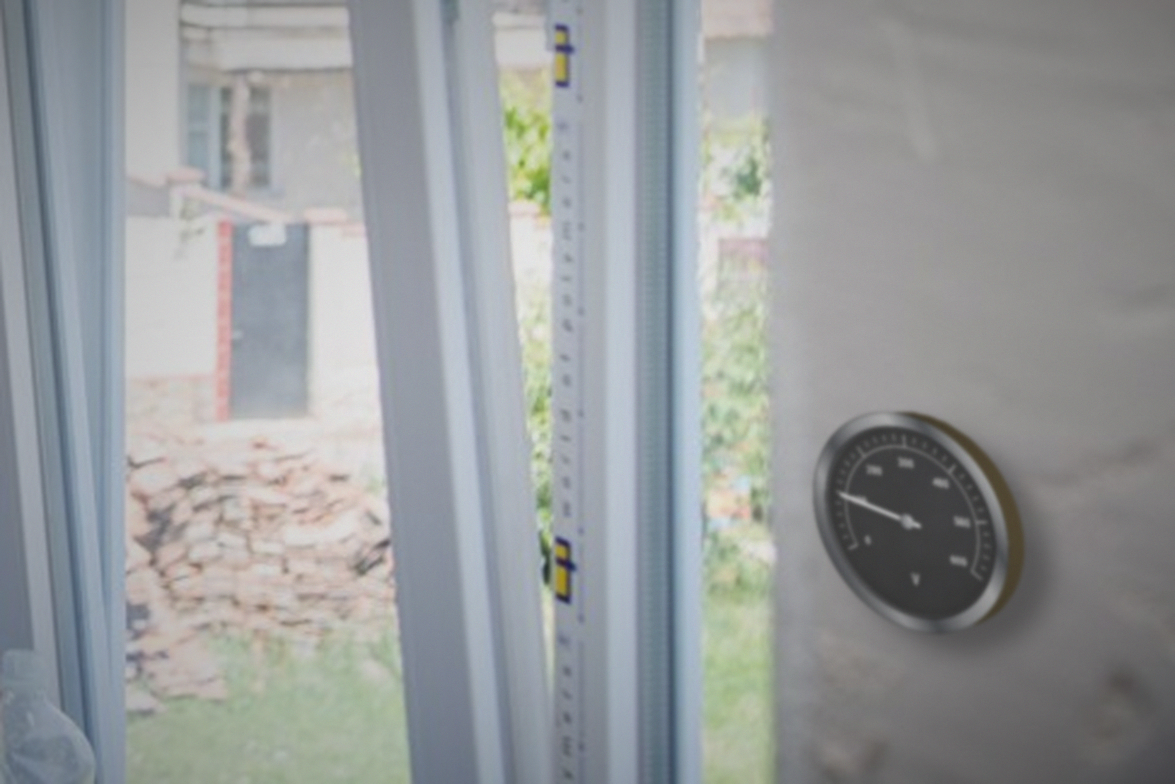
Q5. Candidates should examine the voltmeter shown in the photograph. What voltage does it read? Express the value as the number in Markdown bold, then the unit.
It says **100** V
